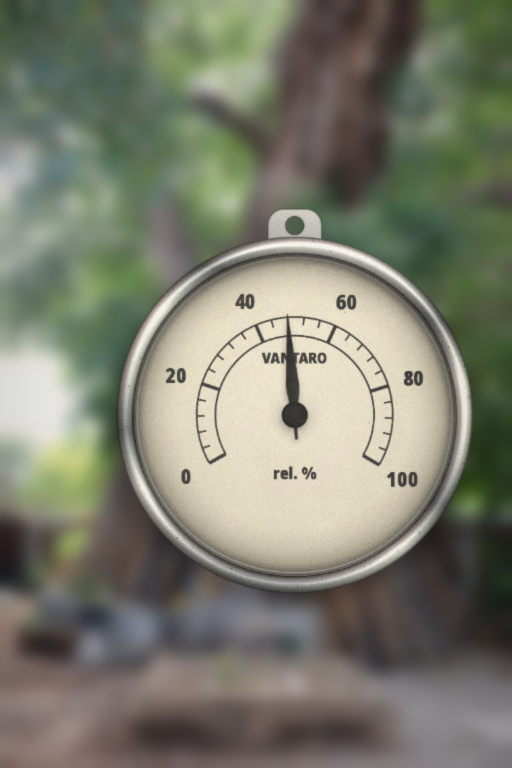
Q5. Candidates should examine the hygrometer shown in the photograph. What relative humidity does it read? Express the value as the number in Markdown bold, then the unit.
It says **48** %
